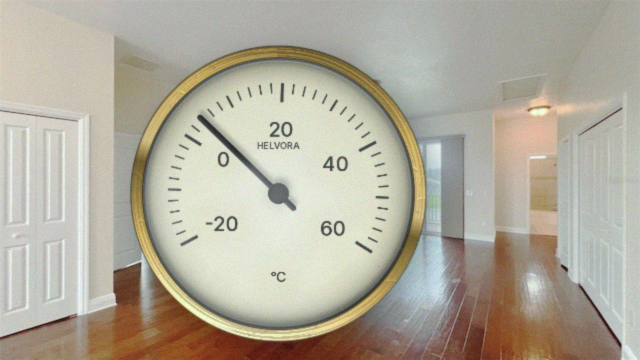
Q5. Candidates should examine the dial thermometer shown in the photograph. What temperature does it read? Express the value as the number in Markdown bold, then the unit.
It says **4** °C
